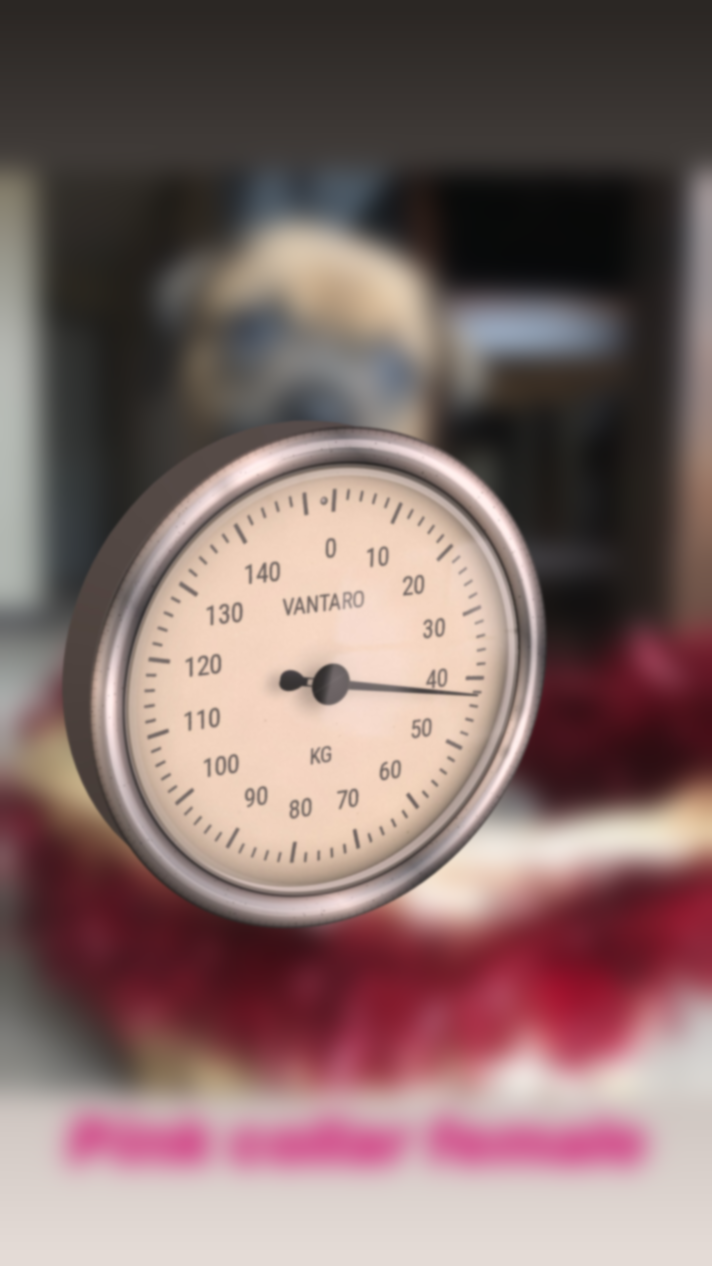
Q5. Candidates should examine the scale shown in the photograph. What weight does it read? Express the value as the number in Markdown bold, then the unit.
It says **42** kg
